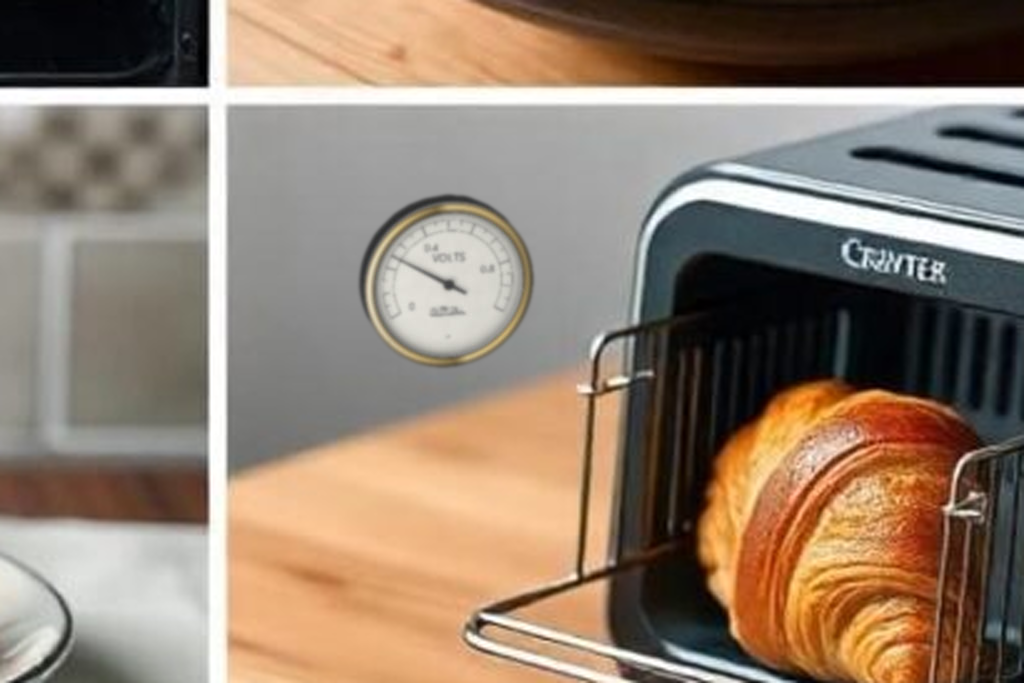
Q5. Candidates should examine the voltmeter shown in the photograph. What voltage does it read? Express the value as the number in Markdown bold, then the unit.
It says **0.25** V
